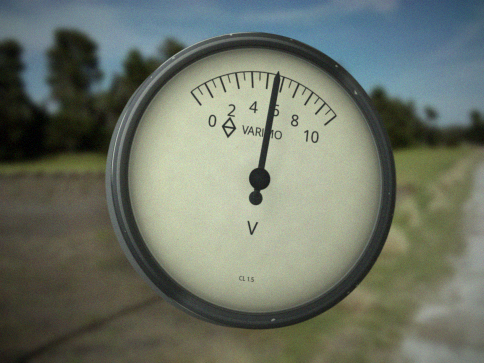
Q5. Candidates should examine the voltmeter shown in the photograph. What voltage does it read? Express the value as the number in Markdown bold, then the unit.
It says **5.5** V
